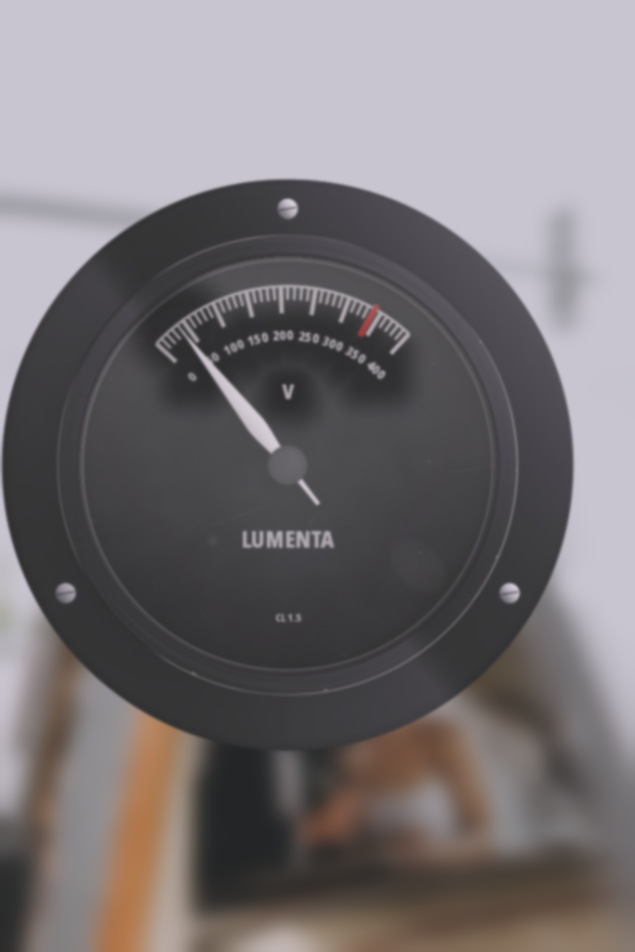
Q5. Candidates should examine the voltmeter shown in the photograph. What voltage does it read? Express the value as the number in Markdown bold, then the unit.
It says **40** V
